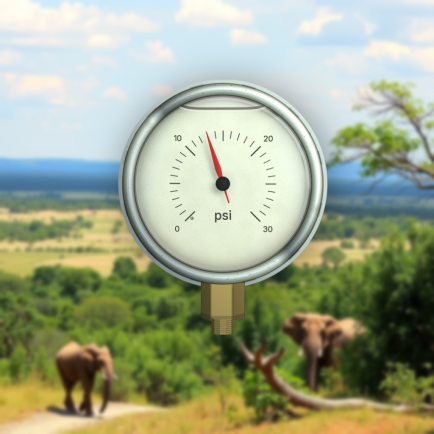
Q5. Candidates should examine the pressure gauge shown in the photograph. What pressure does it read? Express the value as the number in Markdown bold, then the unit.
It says **13** psi
